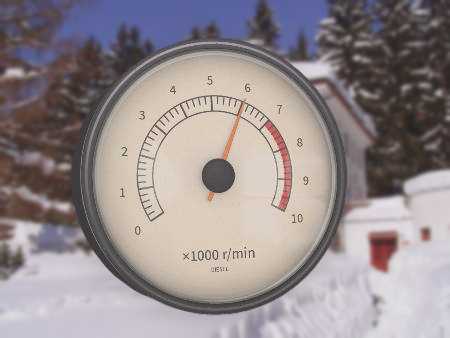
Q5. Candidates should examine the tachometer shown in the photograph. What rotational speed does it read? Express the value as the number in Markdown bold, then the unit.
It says **6000** rpm
